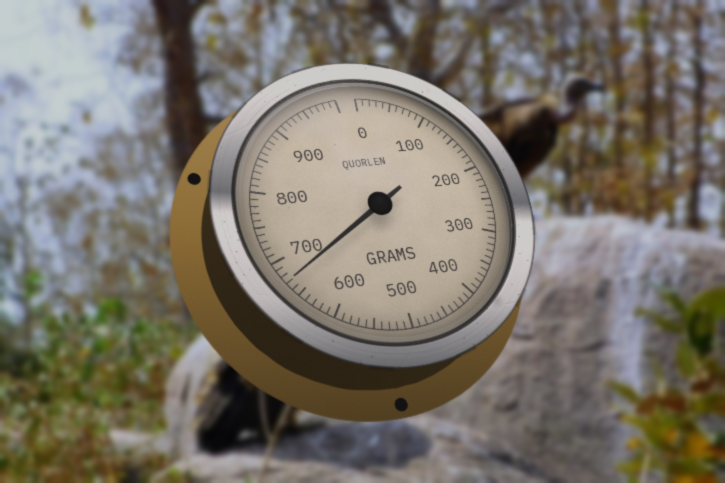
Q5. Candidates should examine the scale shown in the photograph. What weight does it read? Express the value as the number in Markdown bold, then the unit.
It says **670** g
